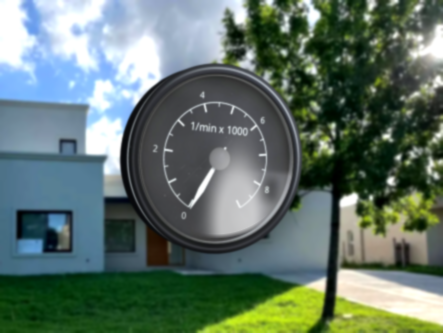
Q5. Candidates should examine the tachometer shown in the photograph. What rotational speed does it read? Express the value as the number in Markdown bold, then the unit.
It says **0** rpm
